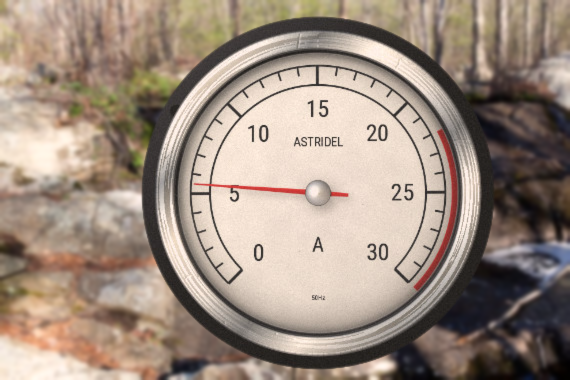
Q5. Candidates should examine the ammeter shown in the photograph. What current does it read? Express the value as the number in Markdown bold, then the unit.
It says **5.5** A
